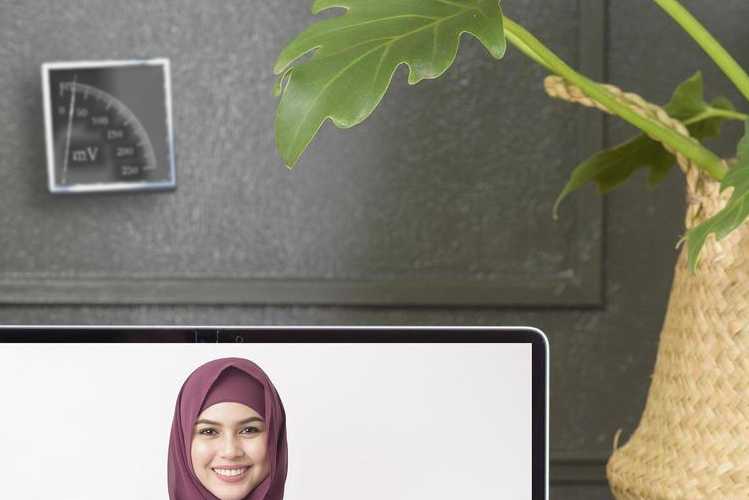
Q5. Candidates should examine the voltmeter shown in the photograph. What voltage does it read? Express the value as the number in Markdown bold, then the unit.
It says **25** mV
